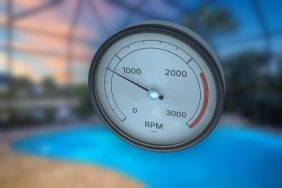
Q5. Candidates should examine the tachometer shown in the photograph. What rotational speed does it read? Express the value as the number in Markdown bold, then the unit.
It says **800** rpm
